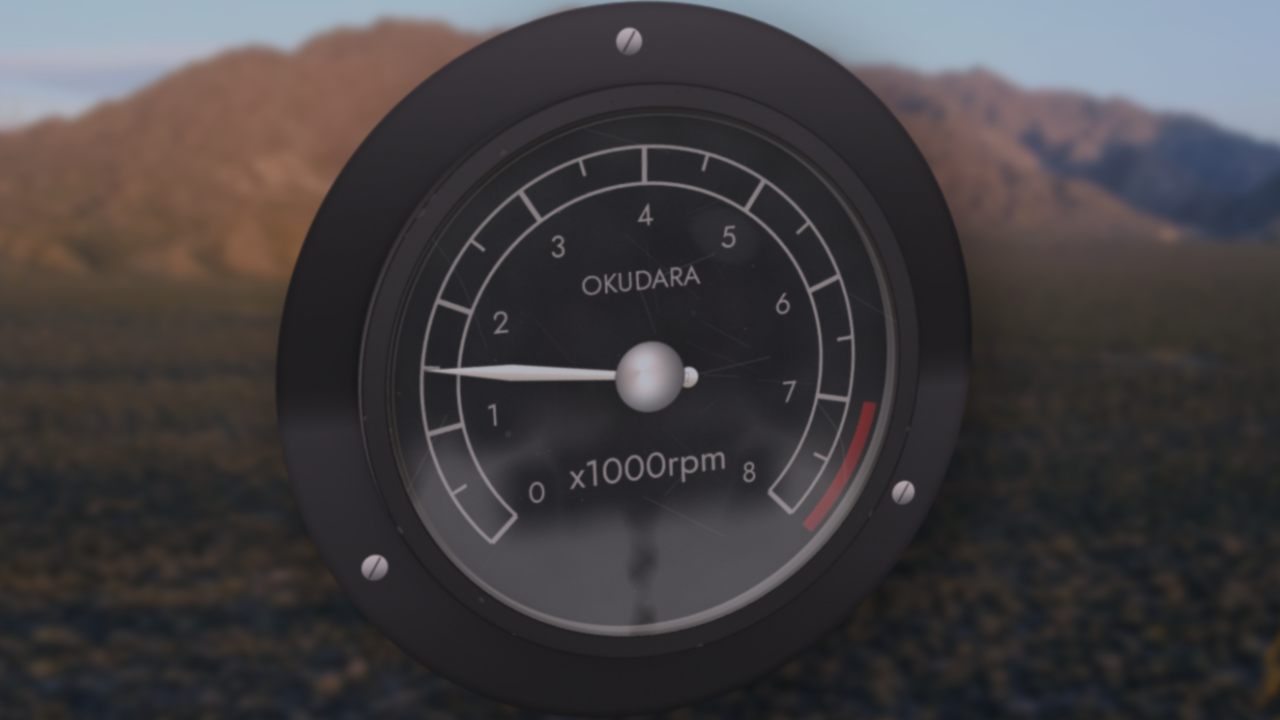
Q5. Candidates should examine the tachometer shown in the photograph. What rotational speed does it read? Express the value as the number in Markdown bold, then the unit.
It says **1500** rpm
